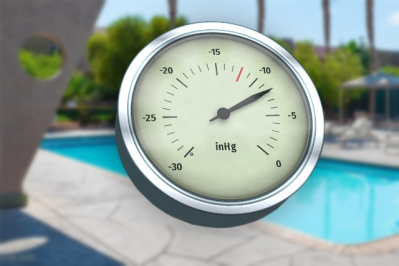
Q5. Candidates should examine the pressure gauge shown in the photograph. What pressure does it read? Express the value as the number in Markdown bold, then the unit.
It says **-8** inHg
